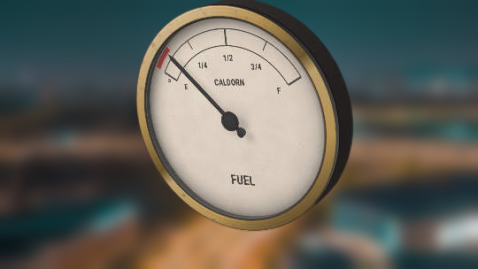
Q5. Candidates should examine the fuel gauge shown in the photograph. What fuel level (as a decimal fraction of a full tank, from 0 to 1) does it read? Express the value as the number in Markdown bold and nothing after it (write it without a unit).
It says **0.125**
